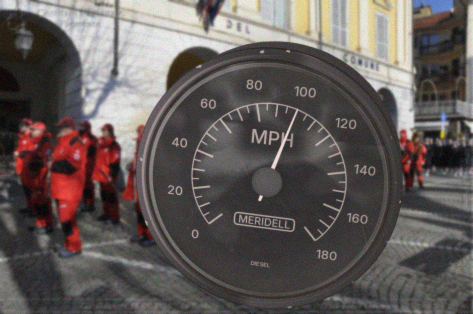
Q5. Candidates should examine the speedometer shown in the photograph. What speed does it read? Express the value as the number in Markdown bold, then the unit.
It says **100** mph
